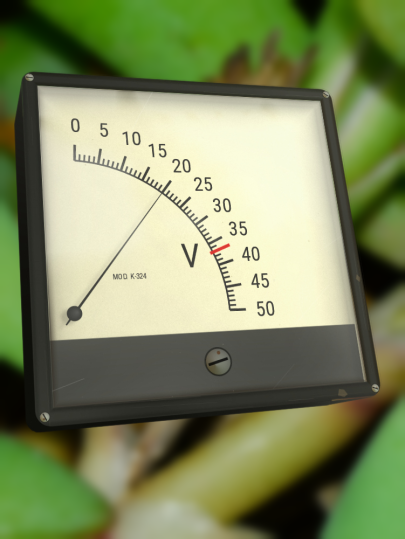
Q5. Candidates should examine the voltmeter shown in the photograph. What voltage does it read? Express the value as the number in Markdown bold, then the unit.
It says **20** V
